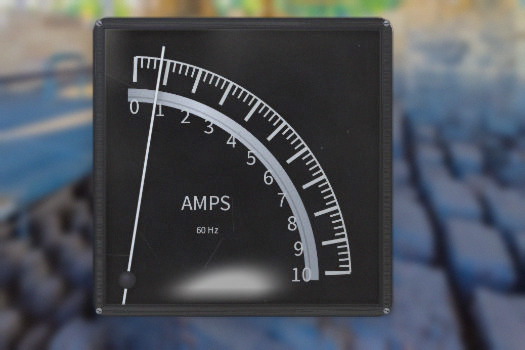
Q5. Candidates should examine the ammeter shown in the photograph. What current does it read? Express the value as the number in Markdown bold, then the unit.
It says **0.8** A
